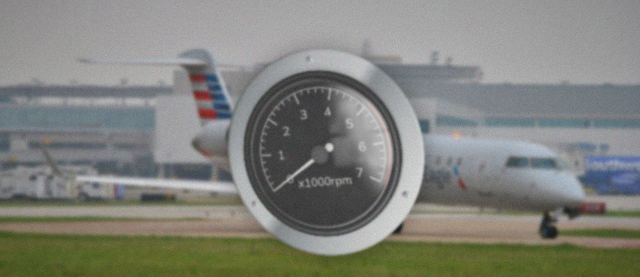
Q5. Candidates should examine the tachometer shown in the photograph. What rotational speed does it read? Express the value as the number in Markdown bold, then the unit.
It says **0** rpm
